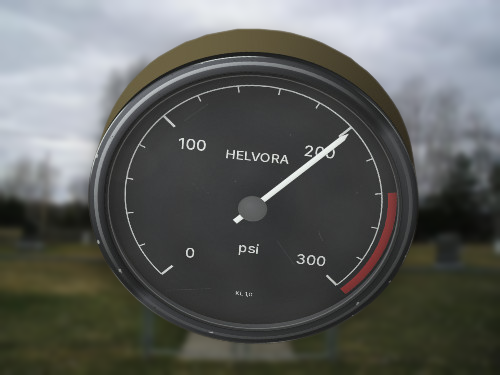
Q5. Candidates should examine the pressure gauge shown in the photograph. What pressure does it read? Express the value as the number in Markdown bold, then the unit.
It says **200** psi
